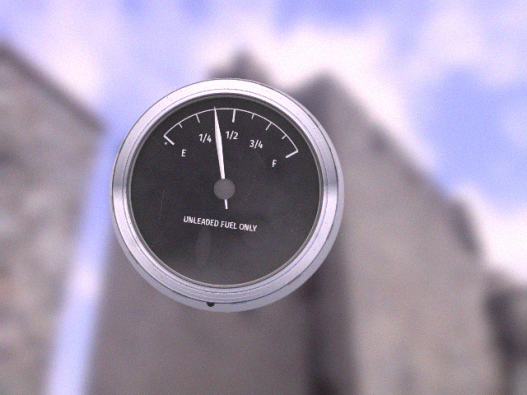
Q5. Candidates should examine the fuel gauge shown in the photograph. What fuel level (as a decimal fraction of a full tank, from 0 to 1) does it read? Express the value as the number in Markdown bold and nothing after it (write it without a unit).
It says **0.375**
